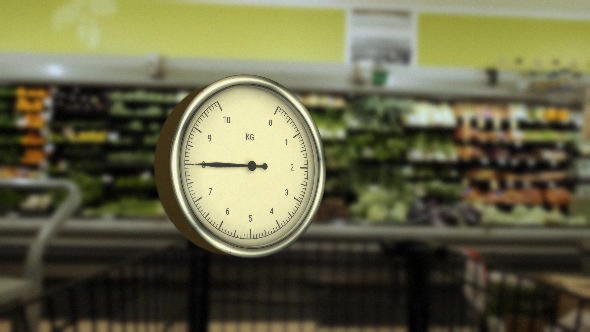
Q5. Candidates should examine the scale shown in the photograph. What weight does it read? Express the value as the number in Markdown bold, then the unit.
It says **8** kg
